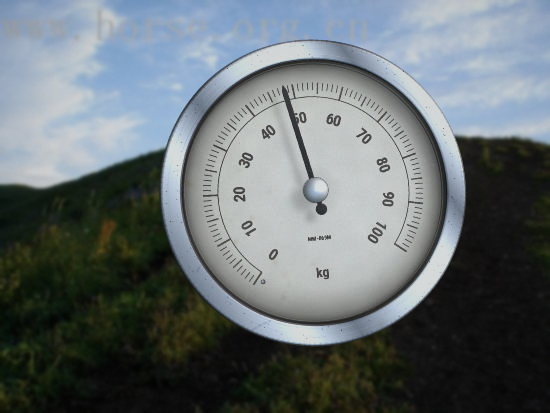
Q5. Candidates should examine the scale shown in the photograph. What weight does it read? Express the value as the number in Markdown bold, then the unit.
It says **48** kg
